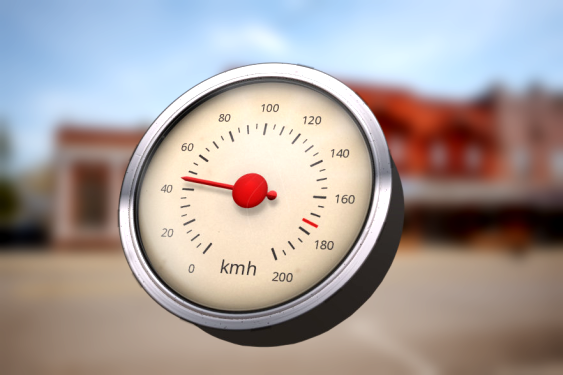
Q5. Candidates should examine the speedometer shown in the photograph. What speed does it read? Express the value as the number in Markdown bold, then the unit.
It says **45** km/h
